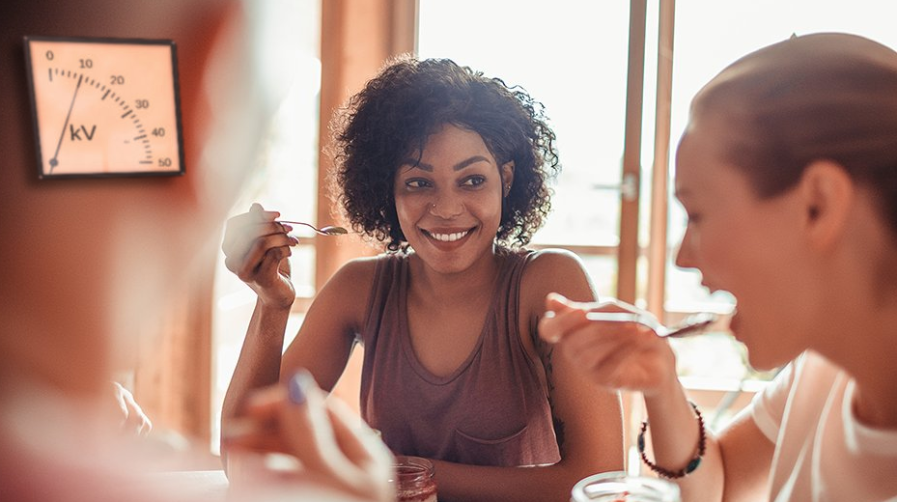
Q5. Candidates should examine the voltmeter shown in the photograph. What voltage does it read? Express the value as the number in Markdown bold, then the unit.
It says **10** kV
